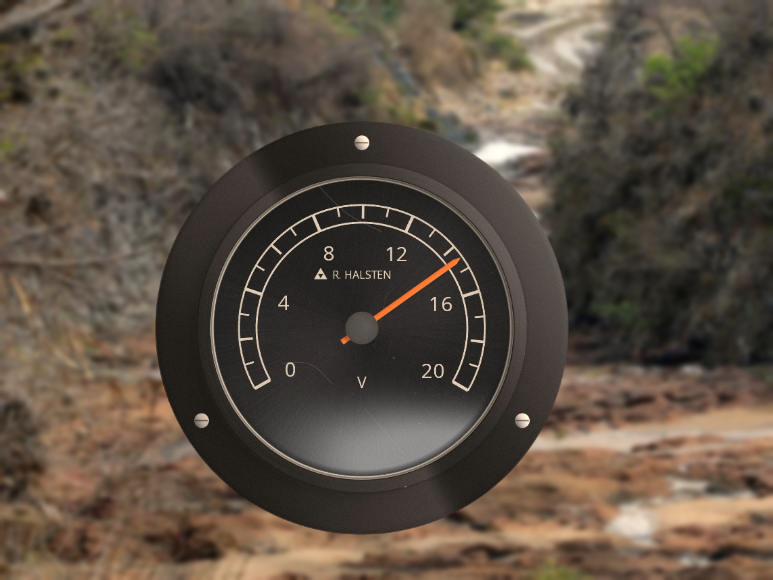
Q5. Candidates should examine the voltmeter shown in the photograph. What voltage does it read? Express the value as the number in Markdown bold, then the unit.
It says **14.5** V
